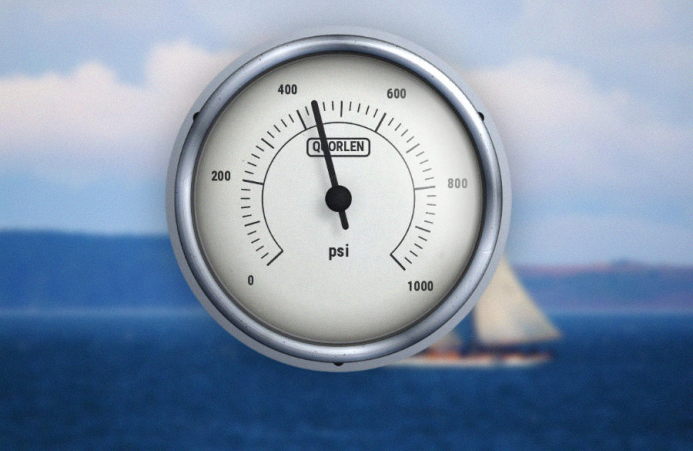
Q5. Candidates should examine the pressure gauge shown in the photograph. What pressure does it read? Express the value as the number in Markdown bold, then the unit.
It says **440** psi
